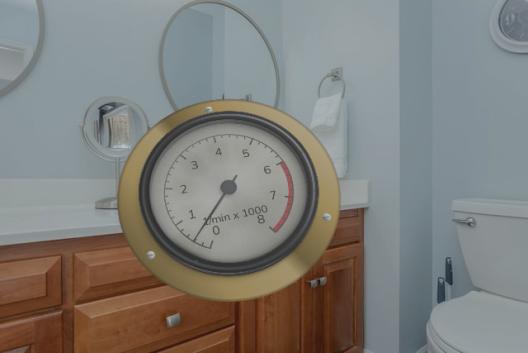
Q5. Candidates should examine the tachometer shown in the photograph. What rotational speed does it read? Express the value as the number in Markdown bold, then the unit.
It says **400** rpm
